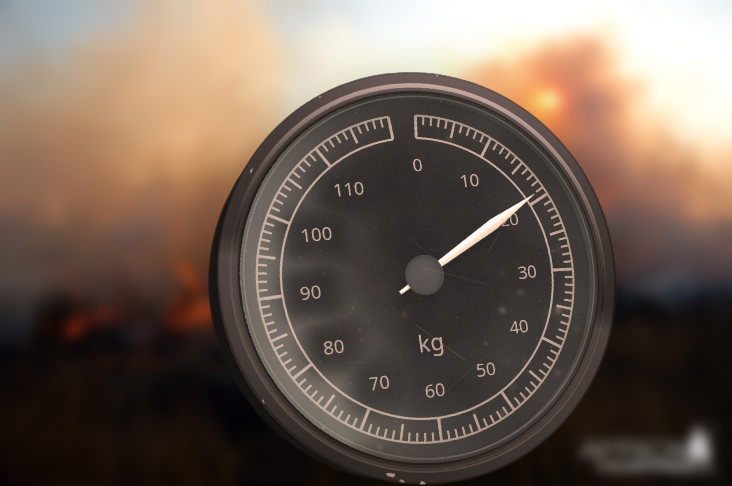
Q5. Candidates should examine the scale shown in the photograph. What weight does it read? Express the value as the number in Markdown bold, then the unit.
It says **19** kg
